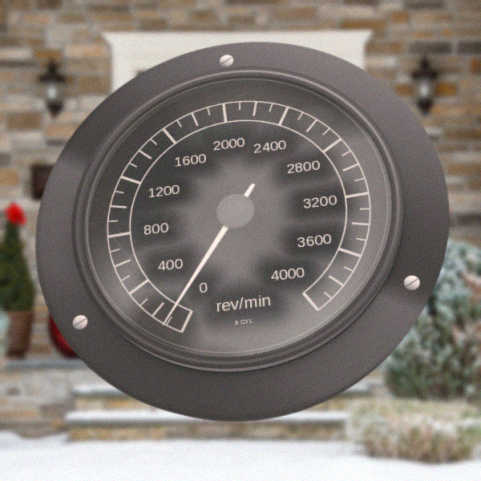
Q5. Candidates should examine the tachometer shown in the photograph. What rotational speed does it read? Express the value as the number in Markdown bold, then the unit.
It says **100** rpm
